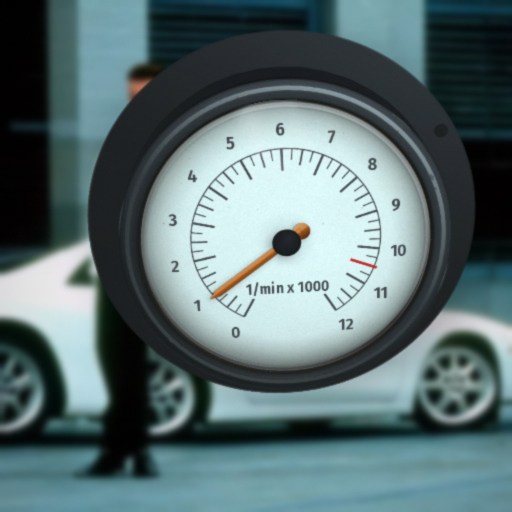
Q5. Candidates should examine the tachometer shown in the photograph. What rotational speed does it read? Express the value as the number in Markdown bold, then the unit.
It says **1000** rpm
